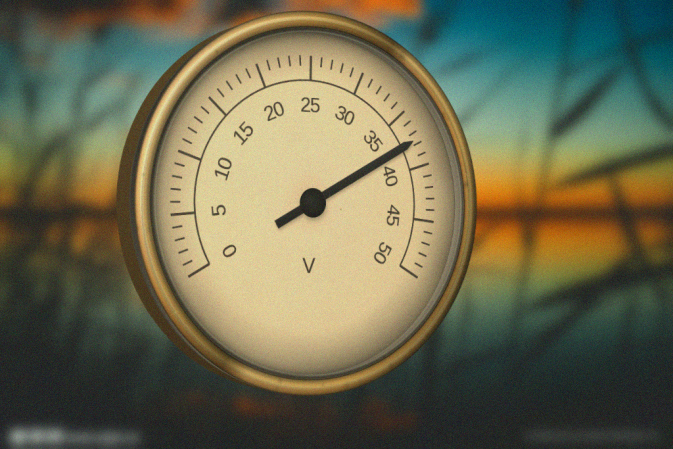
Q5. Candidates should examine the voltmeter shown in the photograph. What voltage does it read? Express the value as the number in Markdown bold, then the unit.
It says **37.5** V
